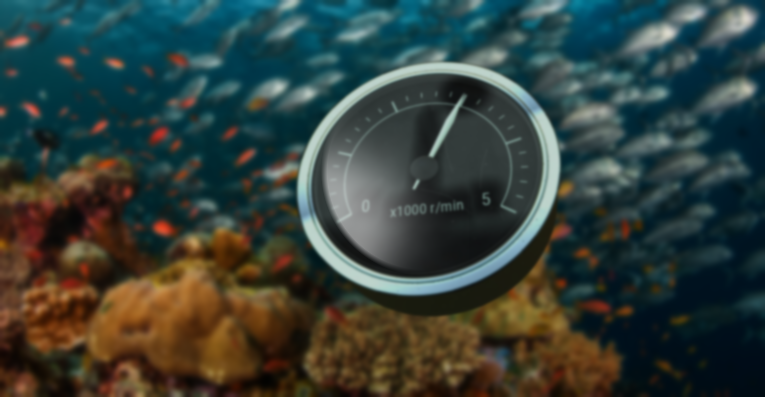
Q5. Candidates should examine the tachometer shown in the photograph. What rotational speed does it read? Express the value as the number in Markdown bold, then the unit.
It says **3000** rpm
